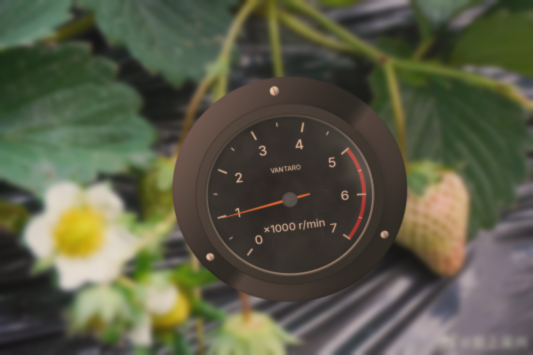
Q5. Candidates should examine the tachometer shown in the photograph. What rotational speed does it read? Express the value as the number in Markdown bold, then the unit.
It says **1000** rpm
